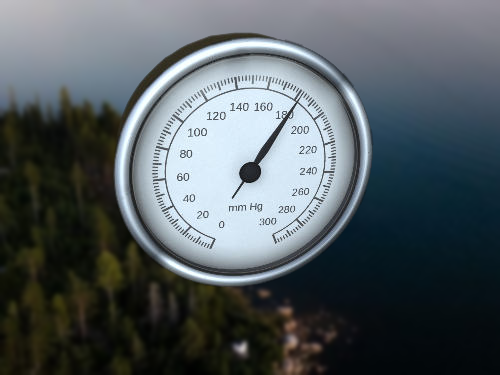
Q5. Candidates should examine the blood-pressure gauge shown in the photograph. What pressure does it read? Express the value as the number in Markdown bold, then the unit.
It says **180** mmHg
